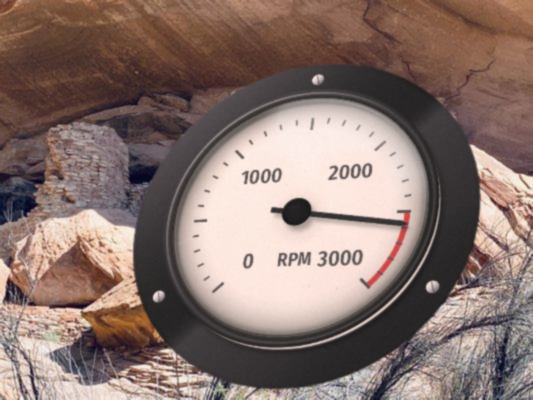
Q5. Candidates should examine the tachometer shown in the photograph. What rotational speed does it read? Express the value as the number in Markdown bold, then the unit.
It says **2600** rpm
